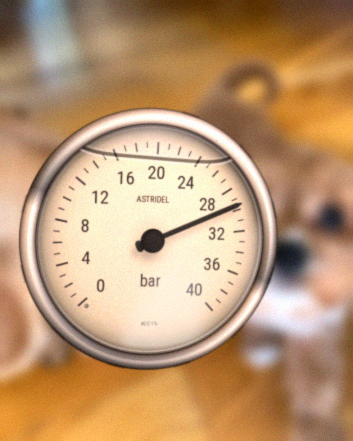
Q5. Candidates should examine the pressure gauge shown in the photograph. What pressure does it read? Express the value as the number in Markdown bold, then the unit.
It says **29.5** bar
